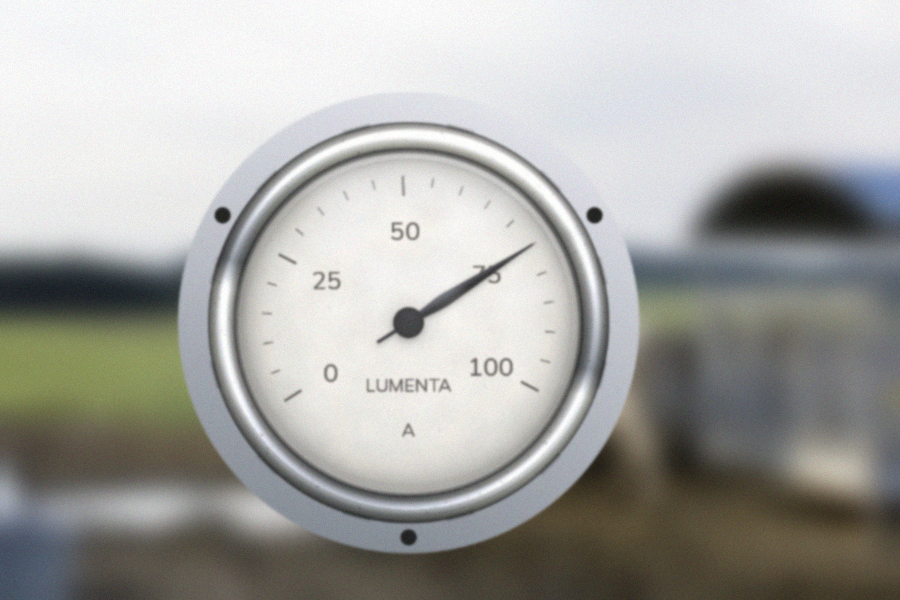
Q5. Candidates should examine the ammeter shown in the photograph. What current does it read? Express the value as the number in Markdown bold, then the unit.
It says **75** A
